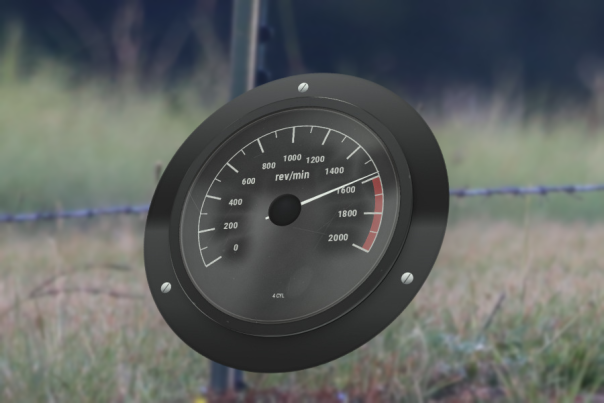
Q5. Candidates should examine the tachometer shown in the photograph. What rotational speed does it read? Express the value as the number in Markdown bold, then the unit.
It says **1600** rpm
